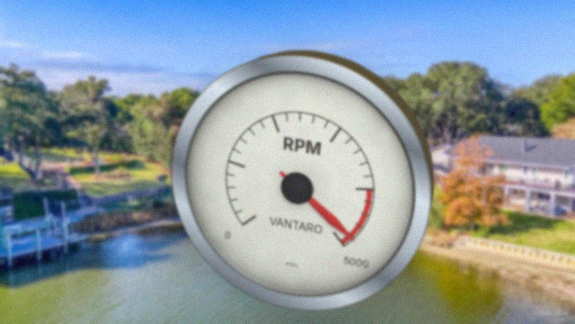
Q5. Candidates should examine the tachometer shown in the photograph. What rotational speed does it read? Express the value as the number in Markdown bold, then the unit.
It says **4800** rpm
